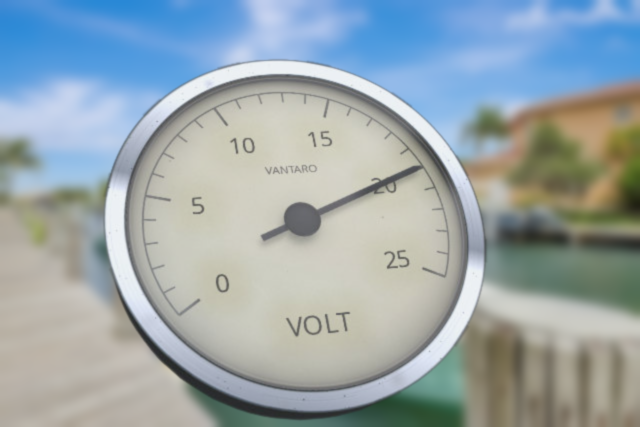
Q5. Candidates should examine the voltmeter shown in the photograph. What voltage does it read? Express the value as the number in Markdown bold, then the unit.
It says **20** V
